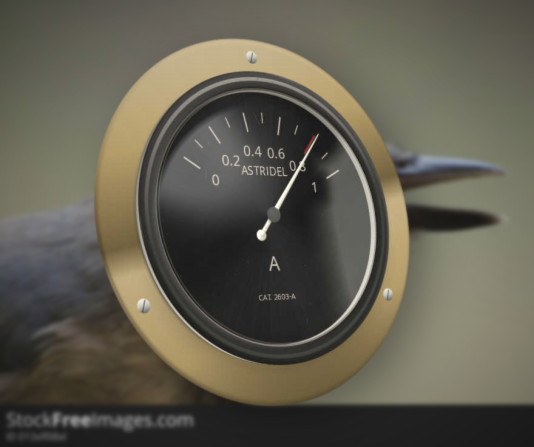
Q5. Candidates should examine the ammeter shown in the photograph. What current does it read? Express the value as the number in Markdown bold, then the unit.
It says **0.8** A
